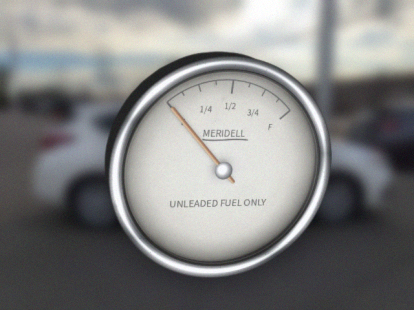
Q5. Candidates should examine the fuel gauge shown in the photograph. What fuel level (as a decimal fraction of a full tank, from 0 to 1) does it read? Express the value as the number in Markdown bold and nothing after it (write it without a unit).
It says **0**
